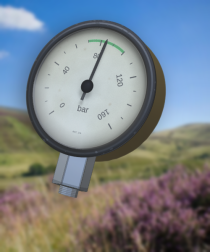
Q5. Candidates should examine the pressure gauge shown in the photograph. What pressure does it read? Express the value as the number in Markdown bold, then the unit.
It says **85** bar
